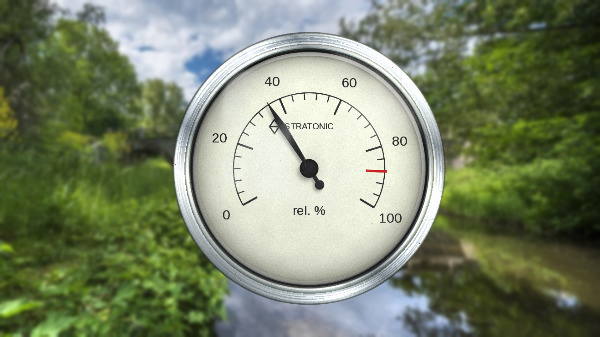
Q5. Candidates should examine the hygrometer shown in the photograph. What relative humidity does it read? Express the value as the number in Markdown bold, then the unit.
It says **36** %
